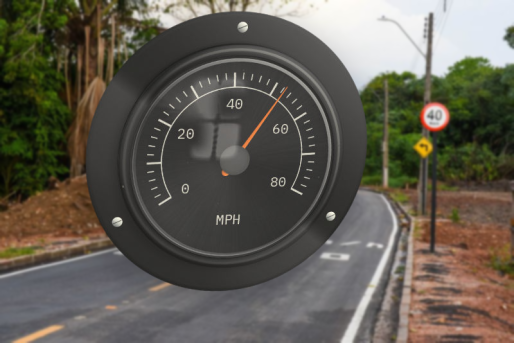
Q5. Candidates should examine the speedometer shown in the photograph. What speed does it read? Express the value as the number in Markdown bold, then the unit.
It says **52** mph
